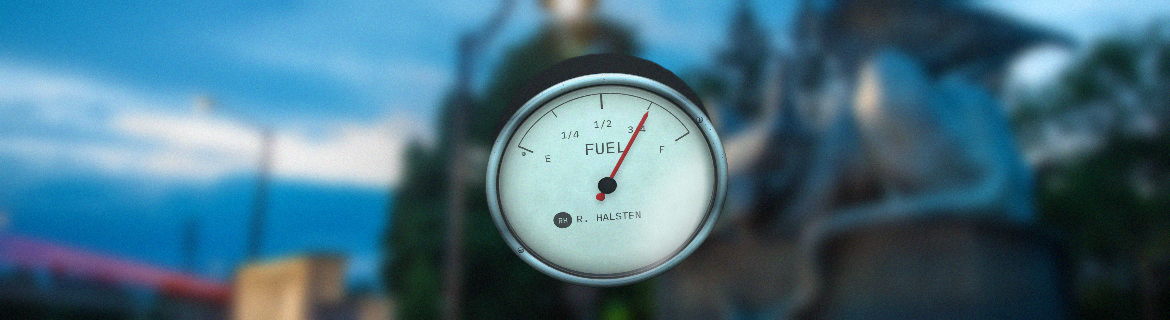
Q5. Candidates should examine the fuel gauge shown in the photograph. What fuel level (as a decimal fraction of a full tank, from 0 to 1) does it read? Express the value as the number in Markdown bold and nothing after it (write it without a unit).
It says **0.75**
